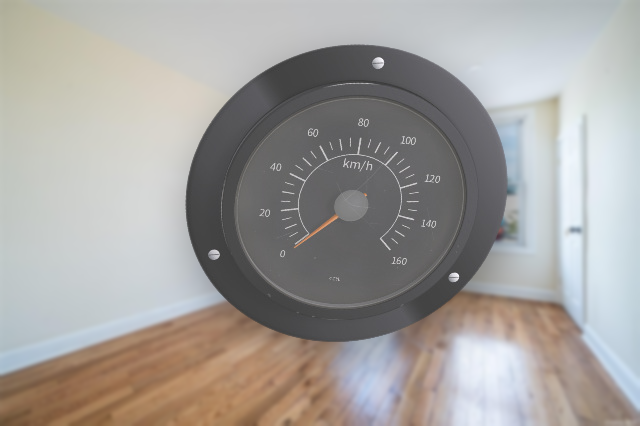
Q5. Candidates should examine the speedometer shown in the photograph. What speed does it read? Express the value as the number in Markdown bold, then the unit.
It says **0** km/h
